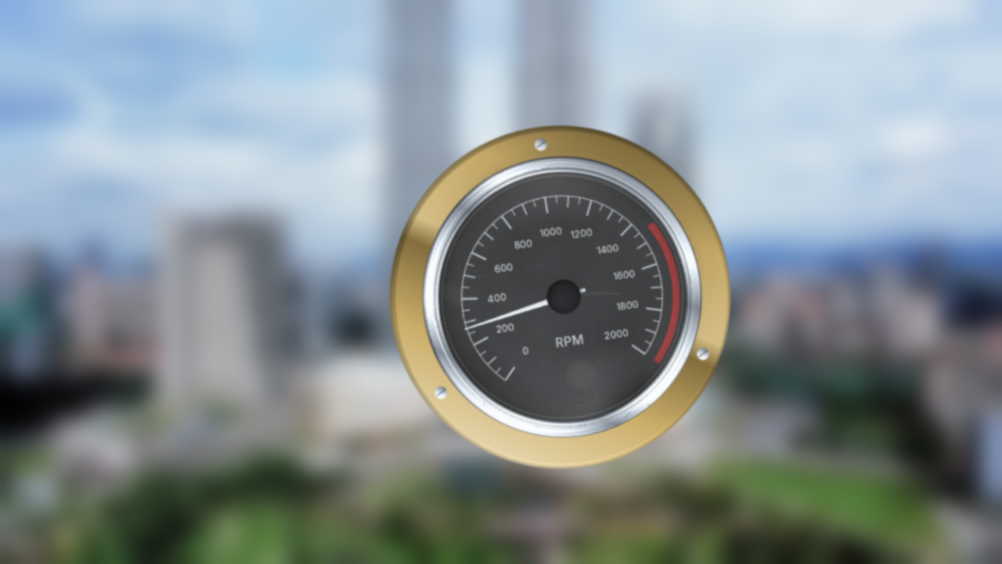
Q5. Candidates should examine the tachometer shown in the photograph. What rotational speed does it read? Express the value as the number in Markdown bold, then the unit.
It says **275** rpm
